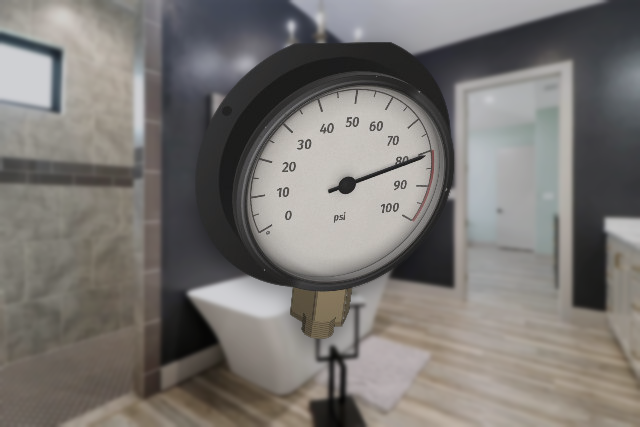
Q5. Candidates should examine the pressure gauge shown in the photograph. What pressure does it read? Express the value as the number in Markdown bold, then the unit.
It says **80** psi
